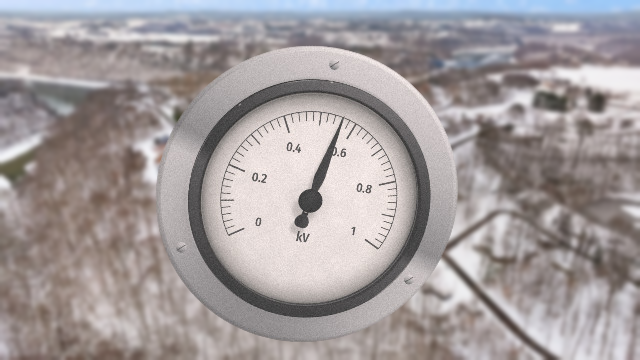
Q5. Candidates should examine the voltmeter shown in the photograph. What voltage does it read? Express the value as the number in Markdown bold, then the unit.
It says **0.56** kV
